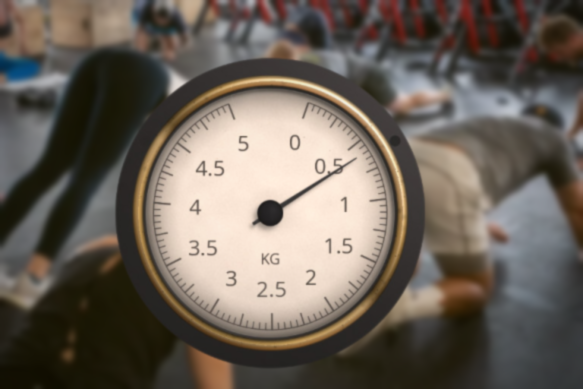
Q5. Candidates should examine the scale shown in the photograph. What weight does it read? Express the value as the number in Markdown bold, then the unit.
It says **0.6** kg
